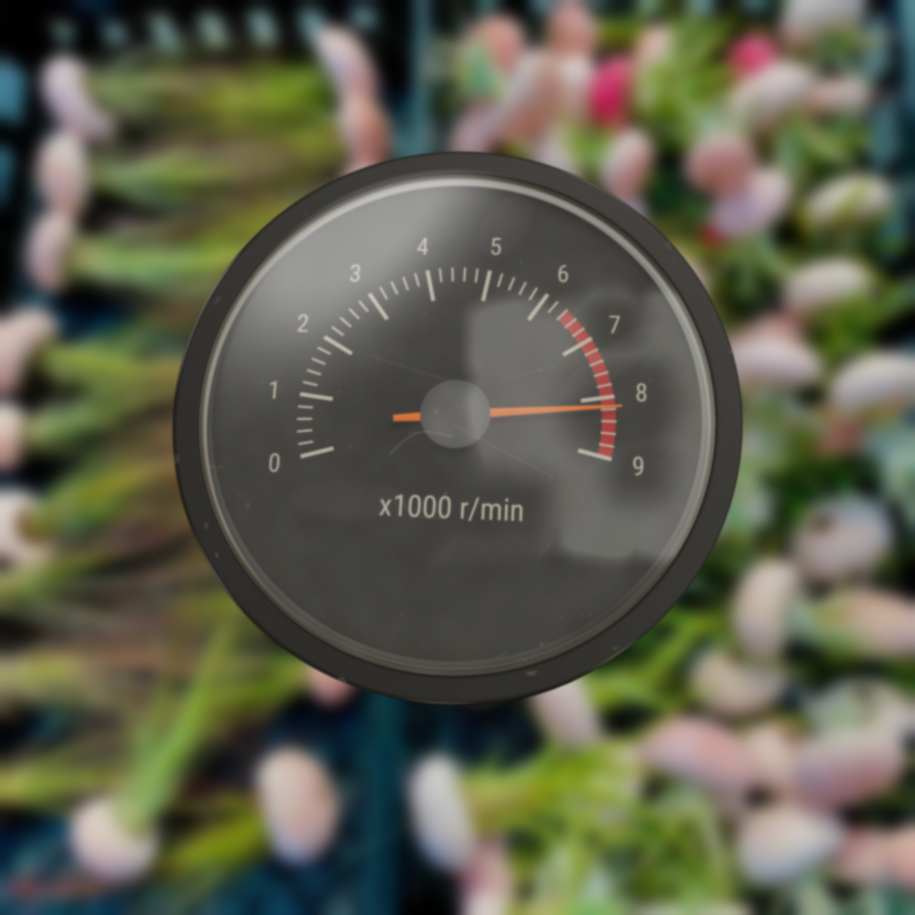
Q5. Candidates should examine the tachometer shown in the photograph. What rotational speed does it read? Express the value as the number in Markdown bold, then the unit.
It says **8200** rpm
